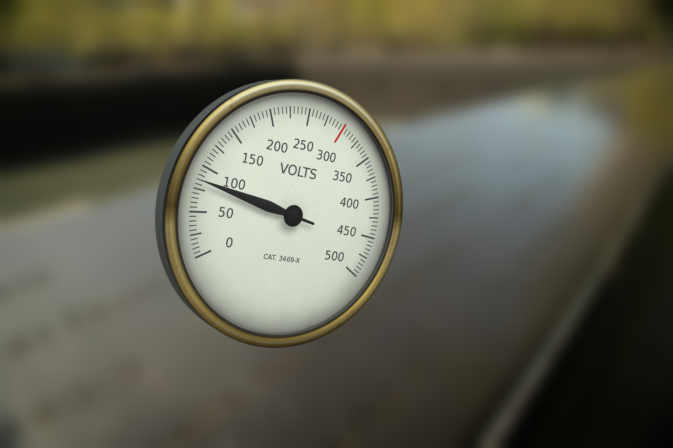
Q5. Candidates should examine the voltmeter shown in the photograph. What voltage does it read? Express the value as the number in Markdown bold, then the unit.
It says **85** V
